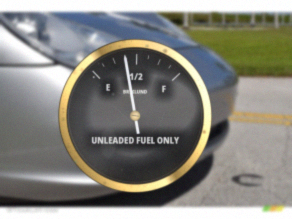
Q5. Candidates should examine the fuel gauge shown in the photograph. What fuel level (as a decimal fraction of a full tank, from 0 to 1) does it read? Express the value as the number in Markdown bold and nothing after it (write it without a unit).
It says **0.375**
